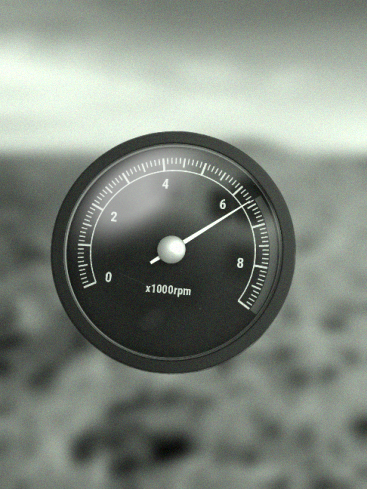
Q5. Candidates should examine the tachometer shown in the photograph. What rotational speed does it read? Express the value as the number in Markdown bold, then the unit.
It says **6400** rpm
